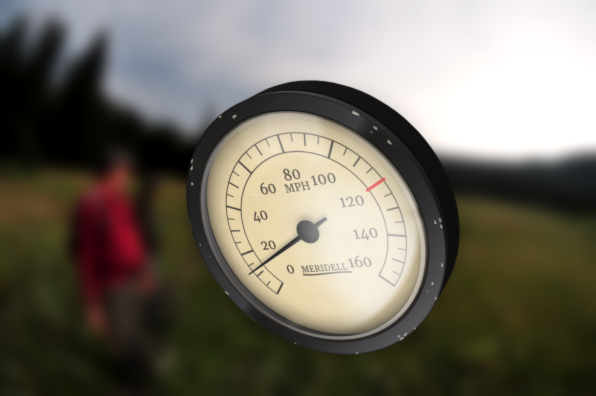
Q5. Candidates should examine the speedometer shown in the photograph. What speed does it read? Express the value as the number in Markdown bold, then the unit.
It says **12.5** mph
